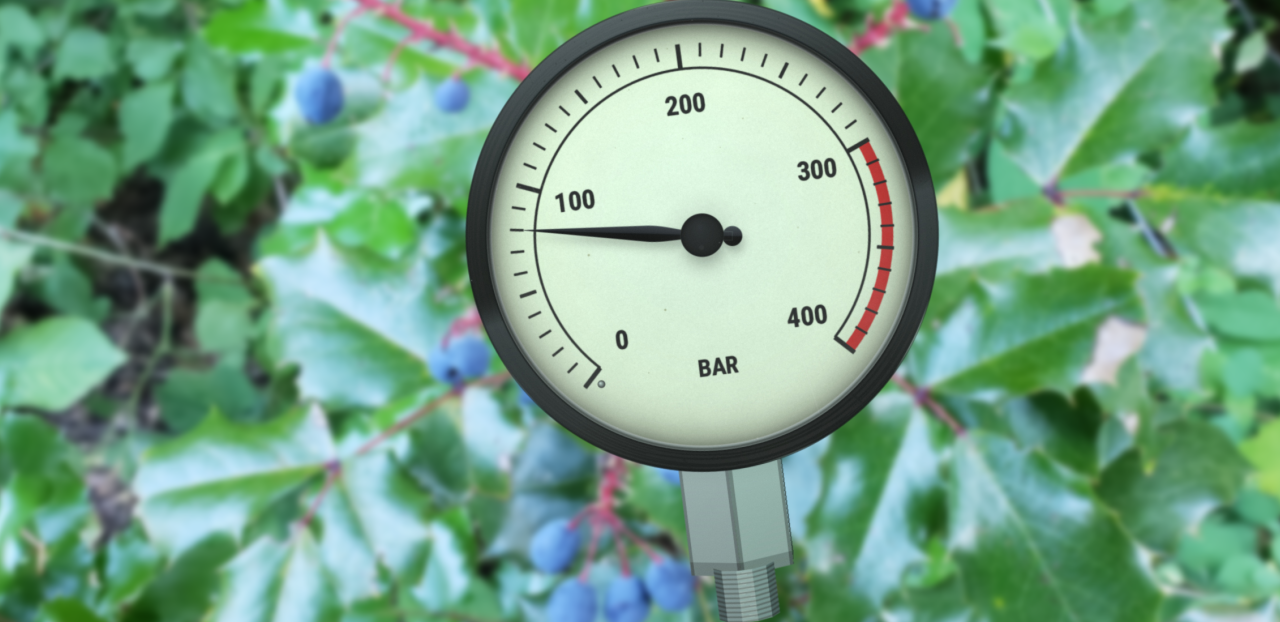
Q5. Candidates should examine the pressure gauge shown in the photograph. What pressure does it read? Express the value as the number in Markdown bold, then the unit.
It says **80** bar
